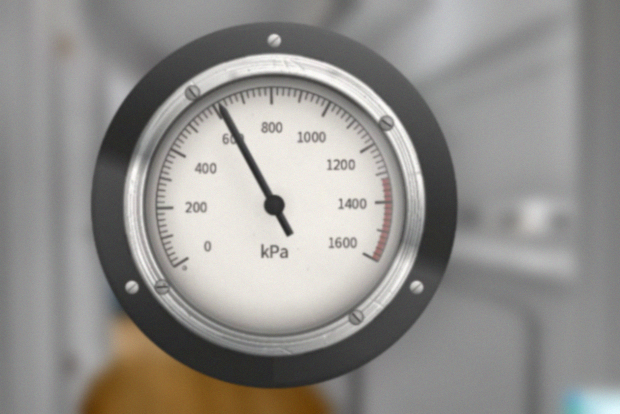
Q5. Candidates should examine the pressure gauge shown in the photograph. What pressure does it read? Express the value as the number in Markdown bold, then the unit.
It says **620** kPa
